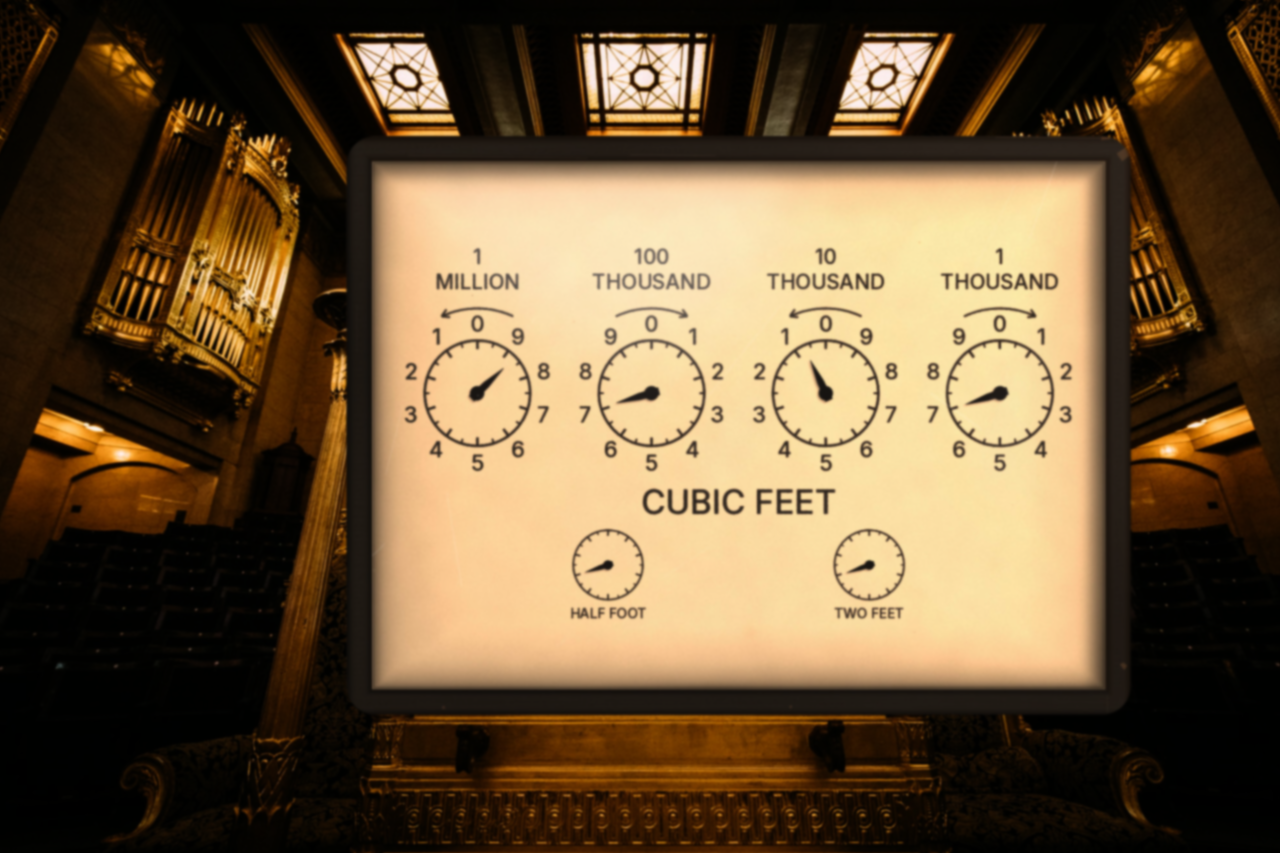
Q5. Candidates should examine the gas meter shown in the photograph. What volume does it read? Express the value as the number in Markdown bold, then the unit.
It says **870700** ft³
